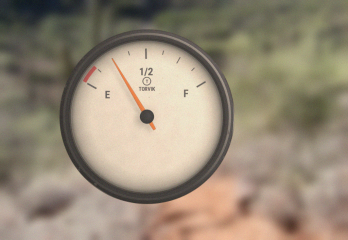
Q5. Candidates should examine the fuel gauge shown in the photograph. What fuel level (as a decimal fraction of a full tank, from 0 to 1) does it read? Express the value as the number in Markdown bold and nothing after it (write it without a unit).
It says **0.25**
